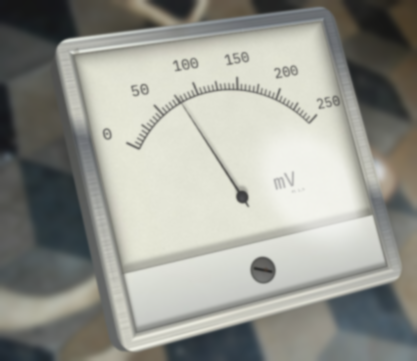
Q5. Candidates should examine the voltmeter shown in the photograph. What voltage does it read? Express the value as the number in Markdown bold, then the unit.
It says **75** mV
